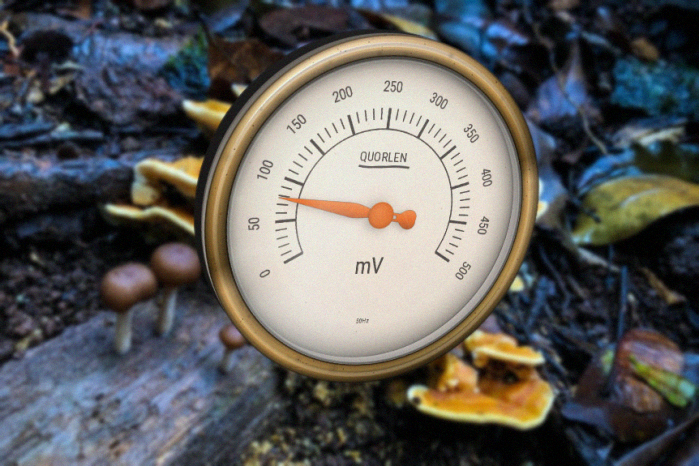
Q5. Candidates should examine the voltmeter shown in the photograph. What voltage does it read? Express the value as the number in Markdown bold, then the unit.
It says **80** mV
